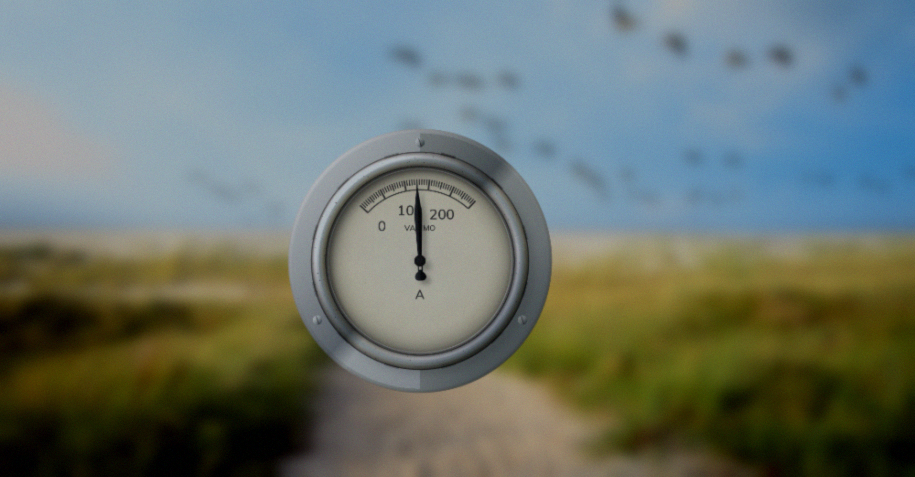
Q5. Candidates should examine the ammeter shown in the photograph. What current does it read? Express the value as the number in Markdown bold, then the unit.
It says **125** A
